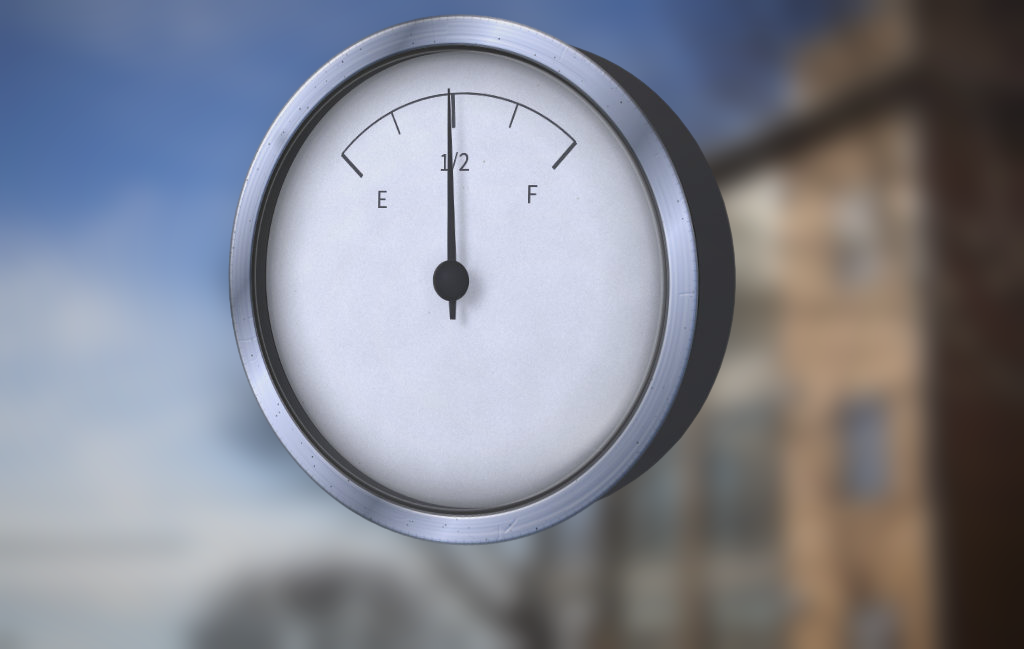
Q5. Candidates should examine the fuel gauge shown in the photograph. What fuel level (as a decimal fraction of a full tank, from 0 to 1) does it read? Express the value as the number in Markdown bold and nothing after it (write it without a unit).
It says **0.5**
